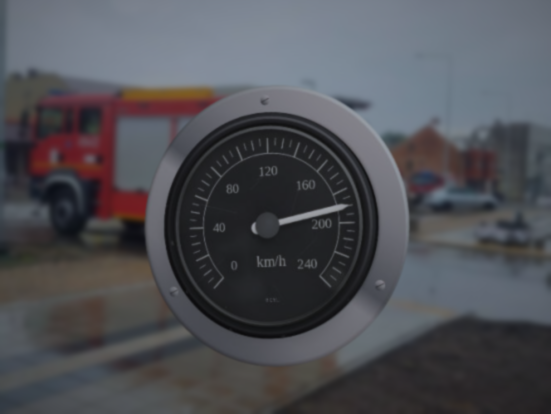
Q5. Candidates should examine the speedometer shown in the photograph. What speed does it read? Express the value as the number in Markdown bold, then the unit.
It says **190** km/h
